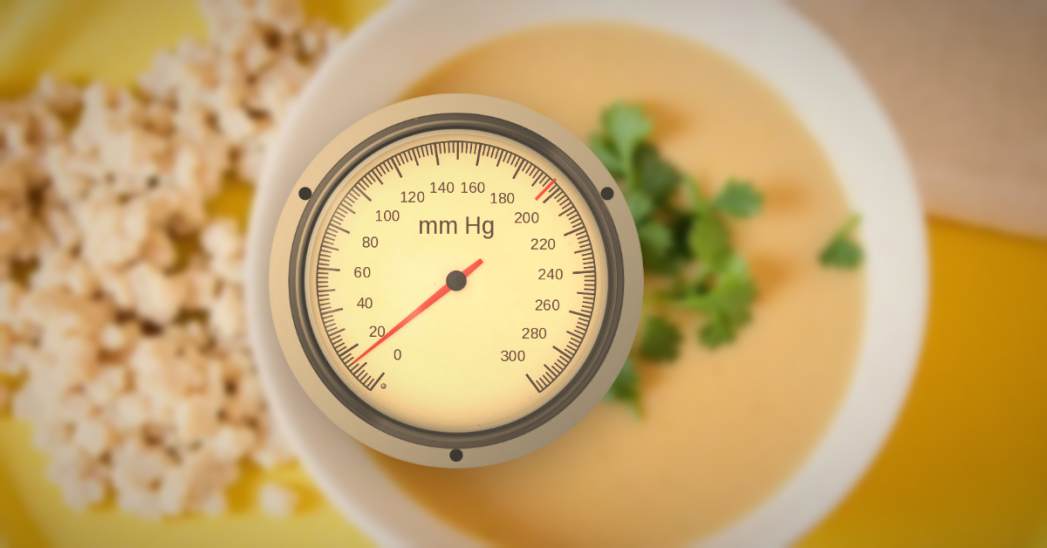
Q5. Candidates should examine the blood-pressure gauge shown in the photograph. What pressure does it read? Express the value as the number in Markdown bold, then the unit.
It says **14** mmHg
